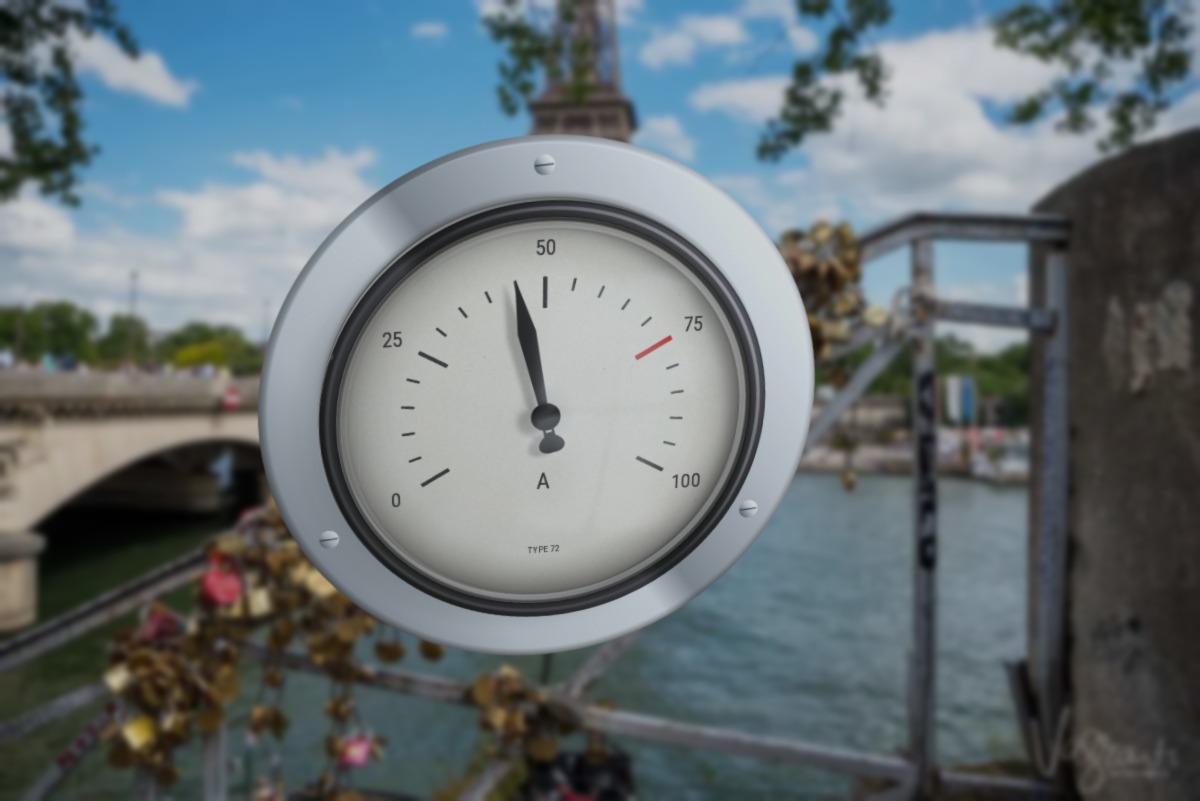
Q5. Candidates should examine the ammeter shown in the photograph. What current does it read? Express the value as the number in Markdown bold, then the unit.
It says **45** A
